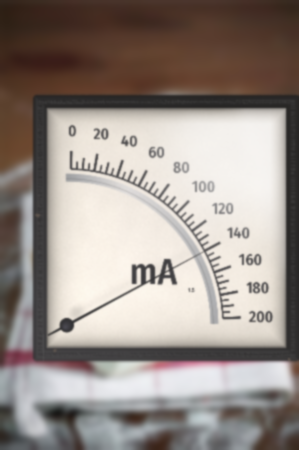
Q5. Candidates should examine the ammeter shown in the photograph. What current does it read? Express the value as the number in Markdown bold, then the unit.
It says **140** mA
